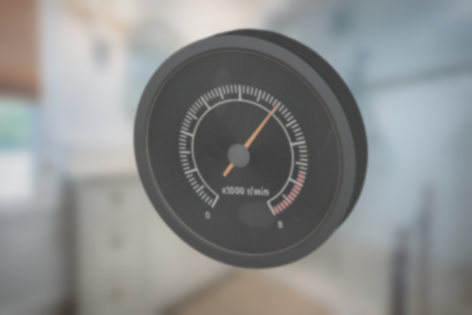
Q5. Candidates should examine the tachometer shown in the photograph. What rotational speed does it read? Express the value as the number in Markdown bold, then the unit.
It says **5000** rpm
